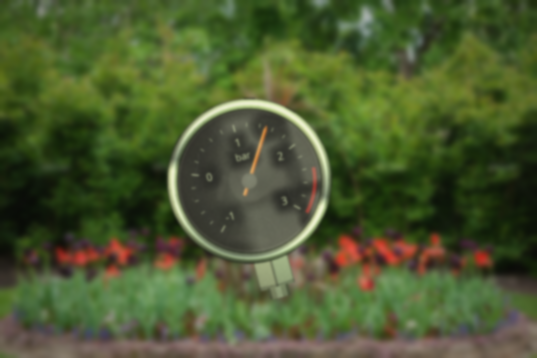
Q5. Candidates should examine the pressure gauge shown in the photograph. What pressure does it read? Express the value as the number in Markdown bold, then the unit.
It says **1.5** bar
